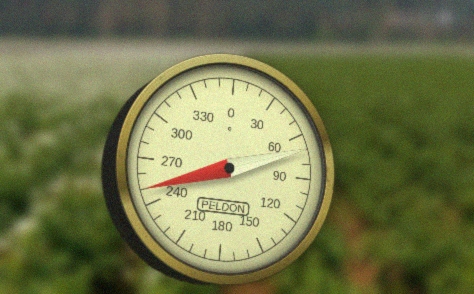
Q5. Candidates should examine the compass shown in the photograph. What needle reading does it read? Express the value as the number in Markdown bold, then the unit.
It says **250** °
